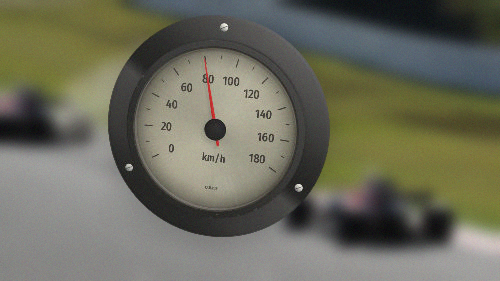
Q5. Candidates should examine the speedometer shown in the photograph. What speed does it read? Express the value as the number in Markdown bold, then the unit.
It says **80** km/h
